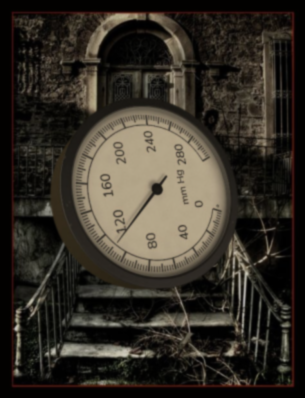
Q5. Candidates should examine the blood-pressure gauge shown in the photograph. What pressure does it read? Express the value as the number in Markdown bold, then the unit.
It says **110** mmHg
